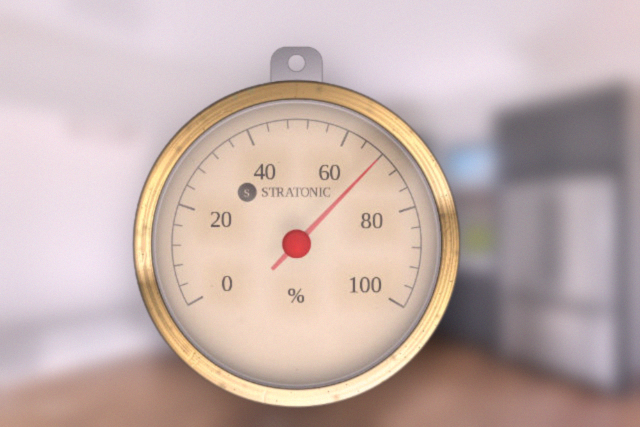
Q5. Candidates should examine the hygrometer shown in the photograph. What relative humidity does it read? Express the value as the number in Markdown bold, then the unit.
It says **68** %
